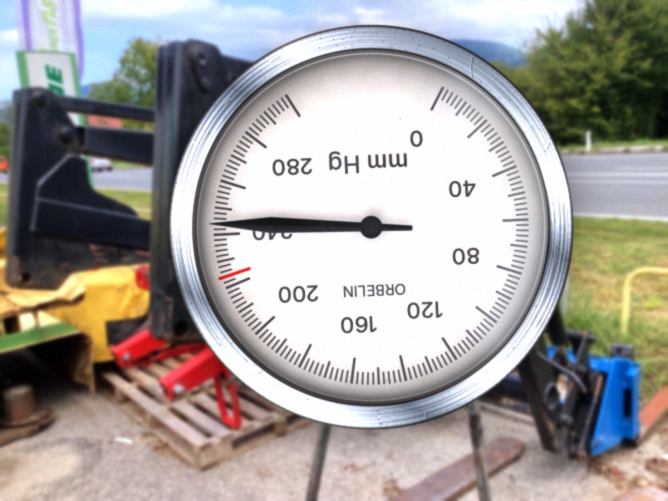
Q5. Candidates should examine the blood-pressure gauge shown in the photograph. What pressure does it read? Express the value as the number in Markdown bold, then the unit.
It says **244** mmHg
